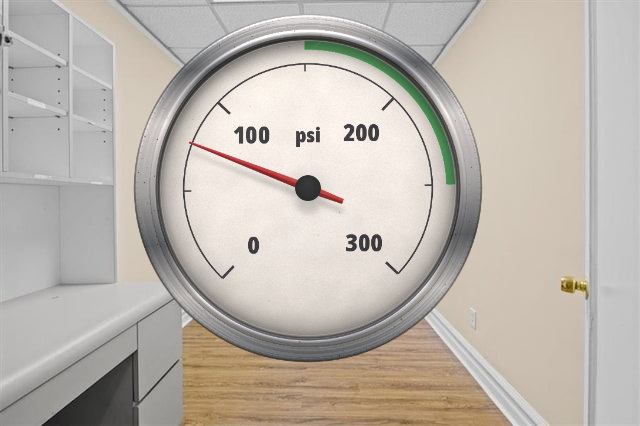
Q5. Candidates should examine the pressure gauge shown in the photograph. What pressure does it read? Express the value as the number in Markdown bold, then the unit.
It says **75** psi
